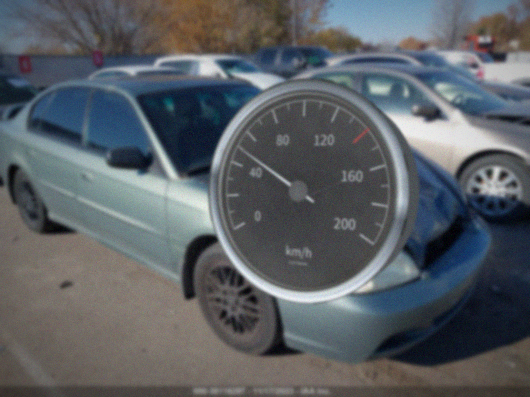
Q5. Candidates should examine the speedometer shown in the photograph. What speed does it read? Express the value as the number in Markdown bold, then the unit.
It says **50** km/h
